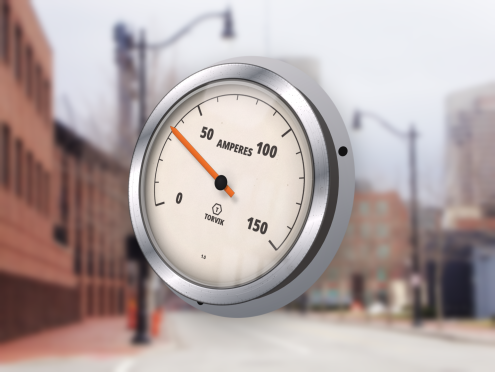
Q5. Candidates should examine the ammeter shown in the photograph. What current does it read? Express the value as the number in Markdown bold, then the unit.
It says **35** A
